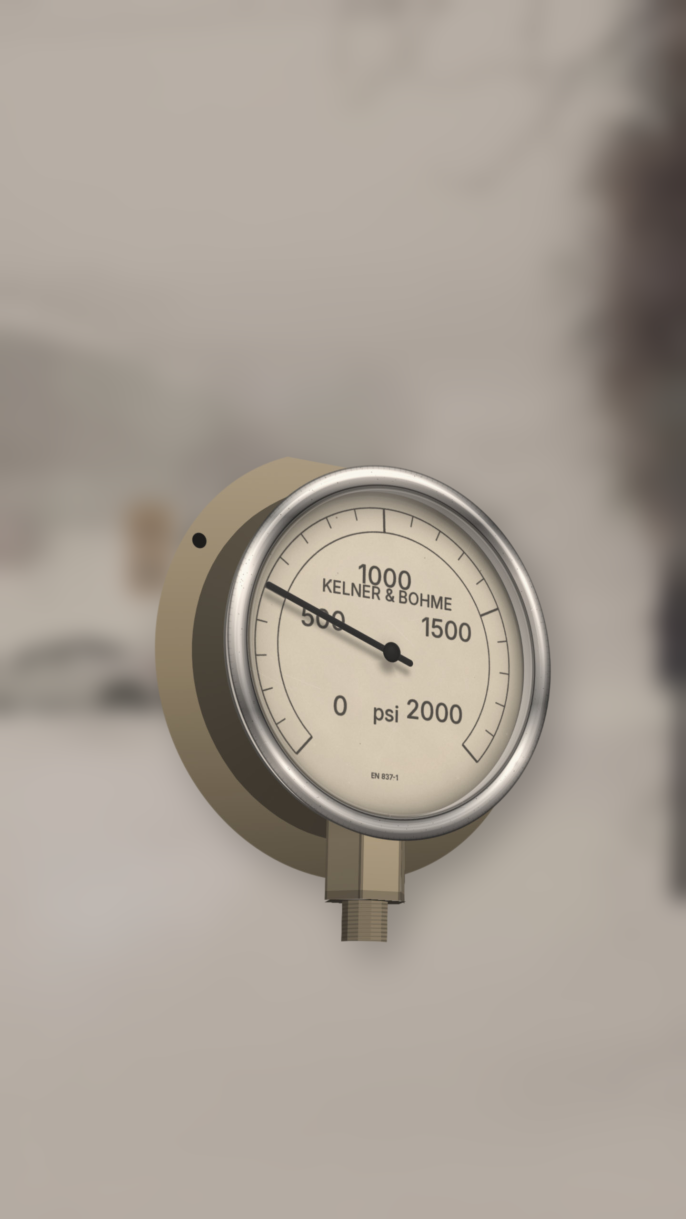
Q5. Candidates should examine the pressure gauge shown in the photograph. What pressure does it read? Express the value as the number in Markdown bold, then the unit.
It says **500** psi
